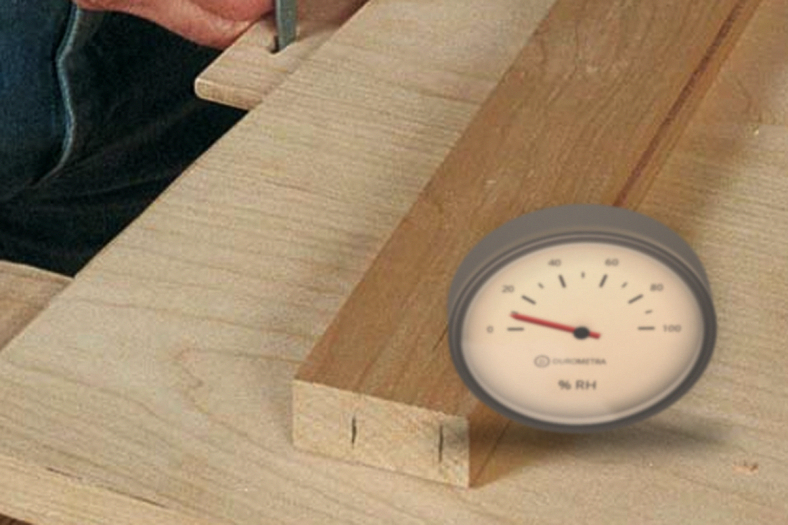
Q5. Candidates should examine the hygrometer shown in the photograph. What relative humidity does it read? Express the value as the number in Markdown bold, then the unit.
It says **10** %
